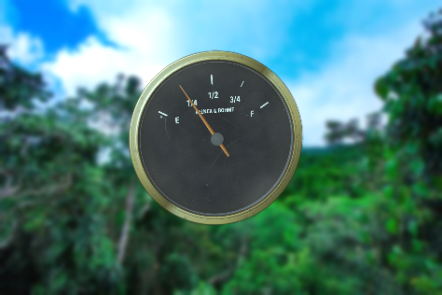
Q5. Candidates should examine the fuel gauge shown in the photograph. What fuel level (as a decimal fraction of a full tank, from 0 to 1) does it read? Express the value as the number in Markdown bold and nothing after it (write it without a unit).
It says **0.25**
